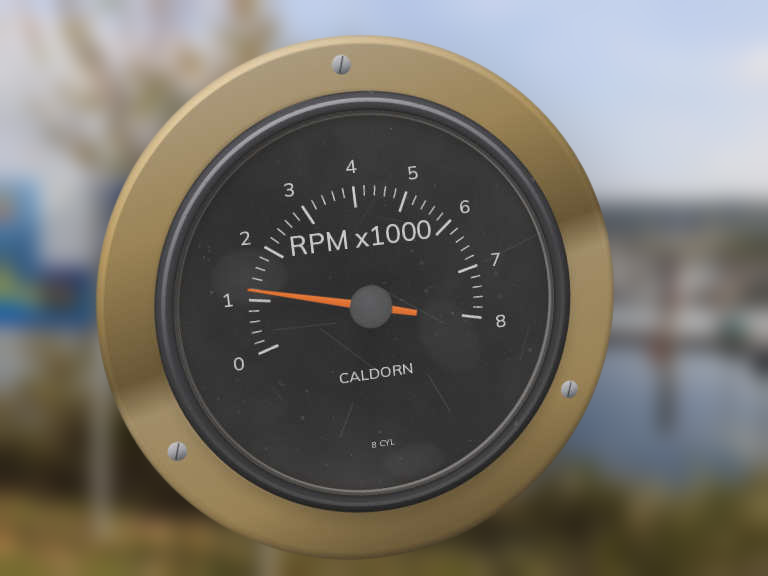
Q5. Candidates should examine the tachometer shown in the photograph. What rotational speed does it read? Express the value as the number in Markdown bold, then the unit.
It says **1200** rpm
